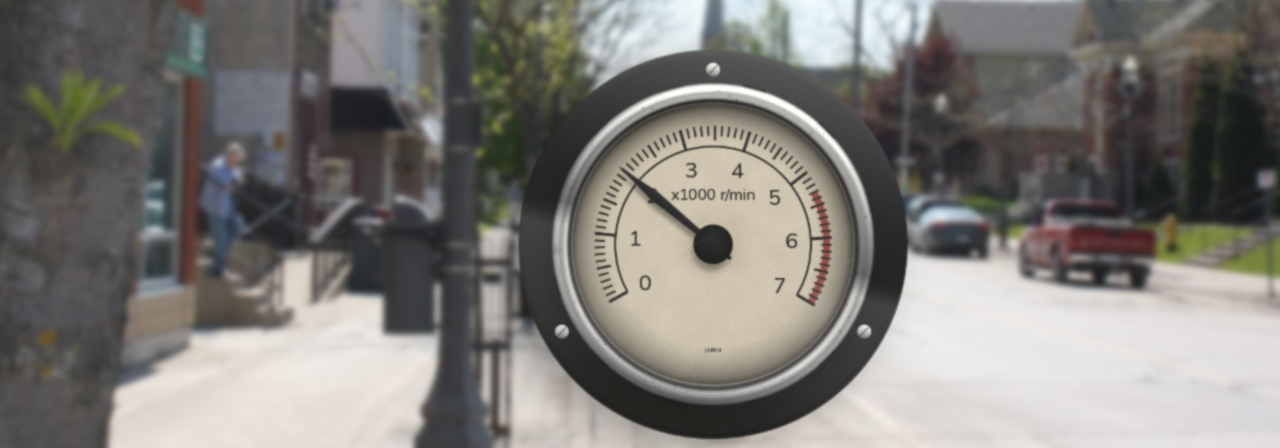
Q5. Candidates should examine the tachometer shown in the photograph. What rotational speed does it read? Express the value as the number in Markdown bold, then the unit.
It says **2000** rpm
